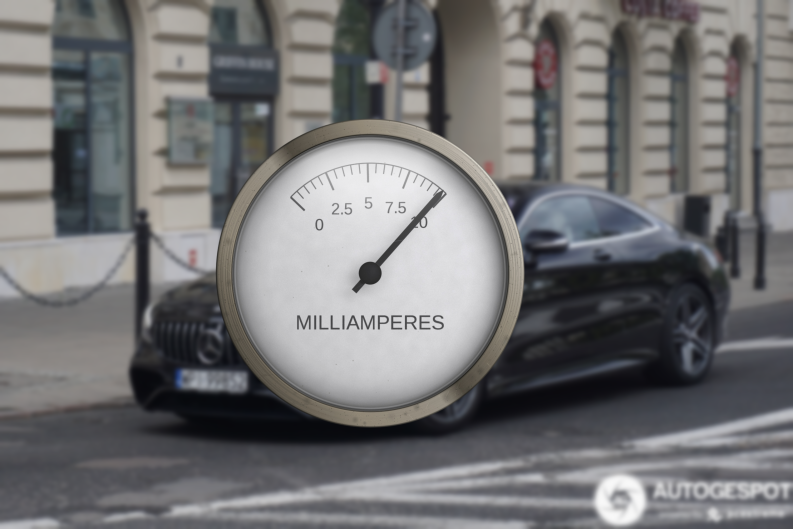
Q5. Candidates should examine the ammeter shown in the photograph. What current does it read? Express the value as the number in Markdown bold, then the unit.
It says **9.75** mA
